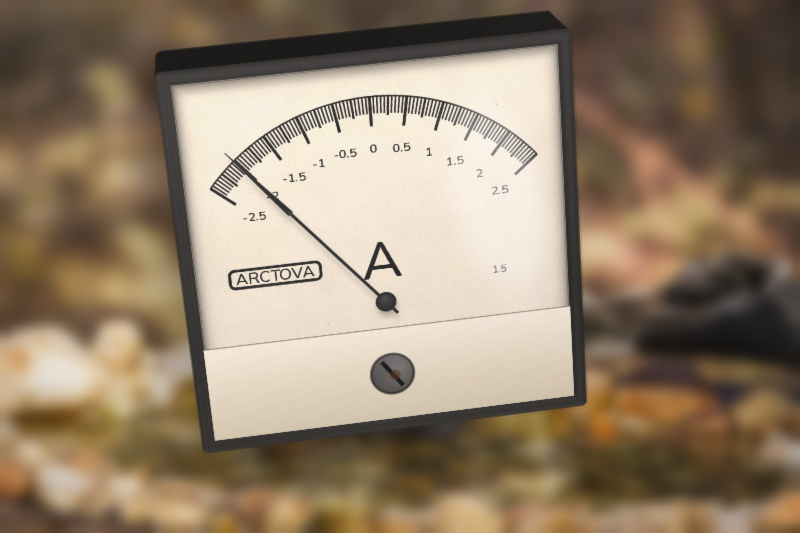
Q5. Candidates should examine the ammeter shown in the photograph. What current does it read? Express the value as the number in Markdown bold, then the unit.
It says **-2** A
